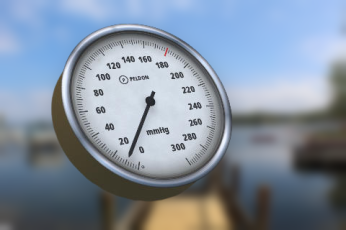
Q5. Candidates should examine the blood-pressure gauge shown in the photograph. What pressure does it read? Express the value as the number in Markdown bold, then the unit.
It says **10** mmHg
